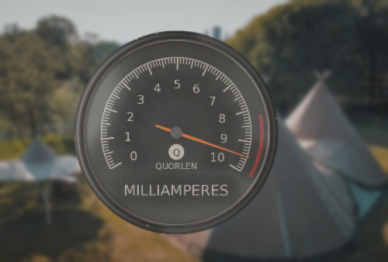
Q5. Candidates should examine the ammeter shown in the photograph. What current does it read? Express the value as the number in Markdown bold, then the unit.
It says **9.5** mA
